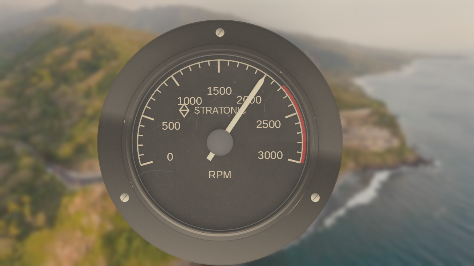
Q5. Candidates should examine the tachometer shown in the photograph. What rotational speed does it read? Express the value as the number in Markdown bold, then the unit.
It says **2000** rpm
